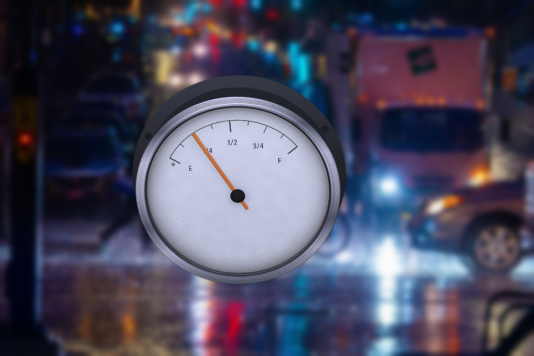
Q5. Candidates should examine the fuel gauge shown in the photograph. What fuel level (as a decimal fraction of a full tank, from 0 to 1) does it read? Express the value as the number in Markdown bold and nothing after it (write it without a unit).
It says **0.25**
